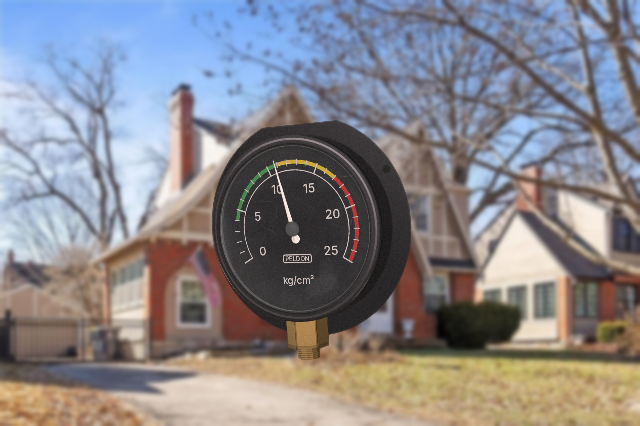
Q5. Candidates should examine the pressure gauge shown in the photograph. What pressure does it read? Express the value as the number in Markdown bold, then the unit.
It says **11** kg/cm²
